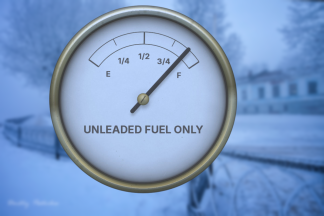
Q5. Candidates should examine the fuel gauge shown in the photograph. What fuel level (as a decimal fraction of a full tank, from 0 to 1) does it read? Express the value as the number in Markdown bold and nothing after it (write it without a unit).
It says **0.875**
